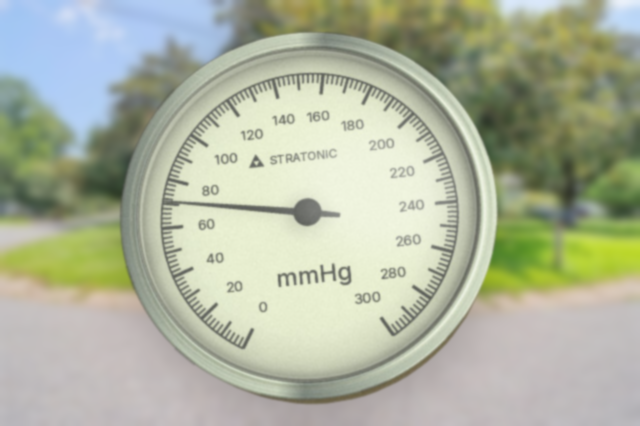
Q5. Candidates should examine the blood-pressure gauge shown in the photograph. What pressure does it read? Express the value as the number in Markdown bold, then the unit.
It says **70** mmHg
